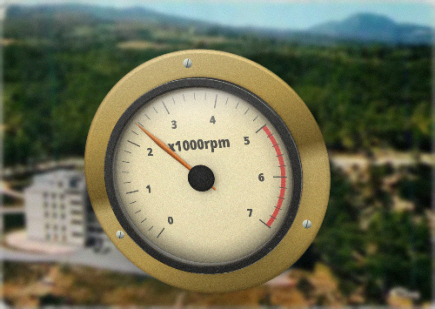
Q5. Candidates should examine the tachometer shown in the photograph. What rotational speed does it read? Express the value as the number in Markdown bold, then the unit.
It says **2400** rpm
